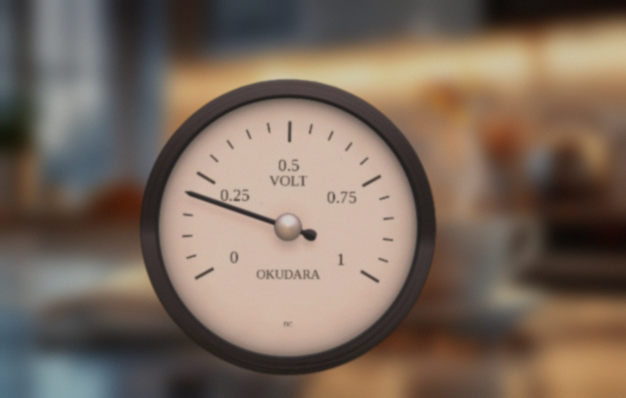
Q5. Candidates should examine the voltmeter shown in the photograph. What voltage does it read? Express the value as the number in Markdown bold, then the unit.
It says **0.2** V
